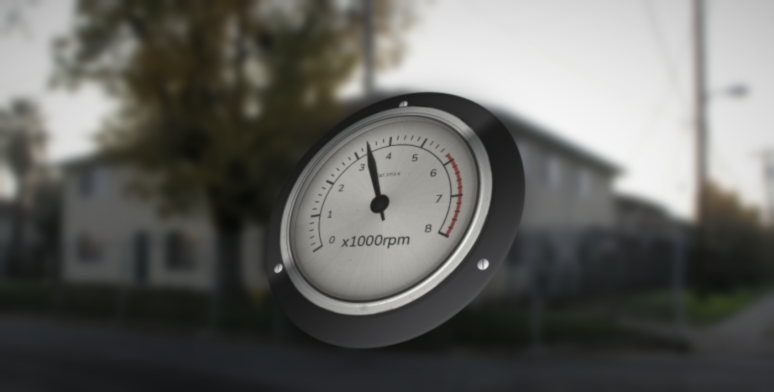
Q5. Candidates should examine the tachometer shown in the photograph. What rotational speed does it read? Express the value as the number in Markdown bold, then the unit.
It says **3400** rpm
